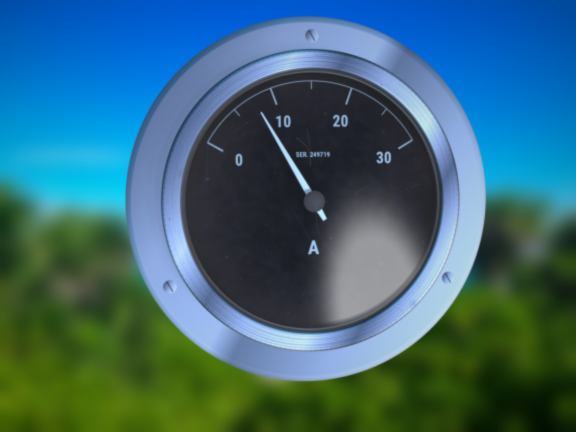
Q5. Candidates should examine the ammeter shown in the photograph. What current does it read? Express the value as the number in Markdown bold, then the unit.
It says **7.5** A
